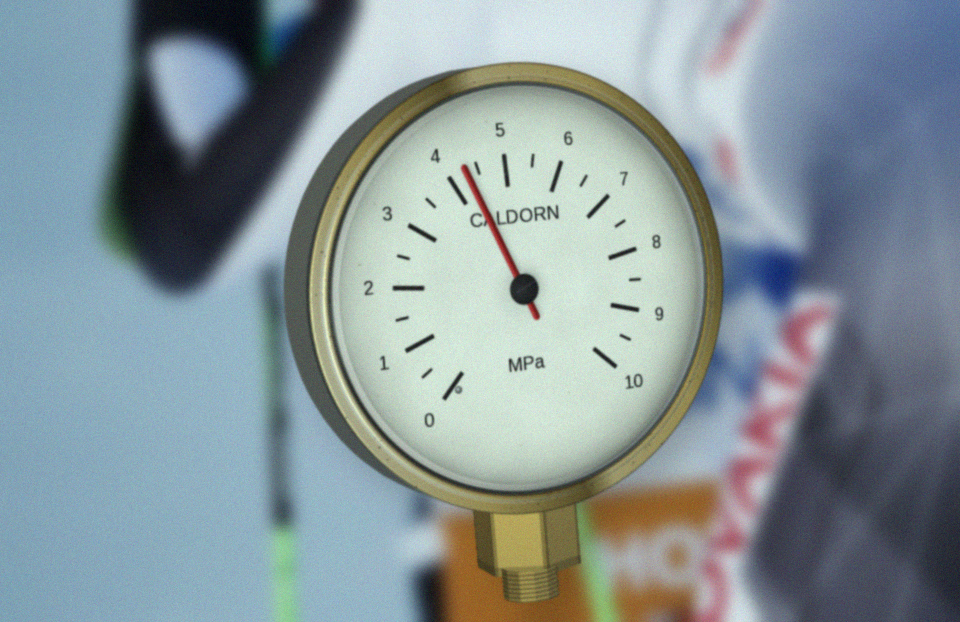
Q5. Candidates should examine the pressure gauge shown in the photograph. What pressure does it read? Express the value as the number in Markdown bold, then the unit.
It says **4.25** MPa
